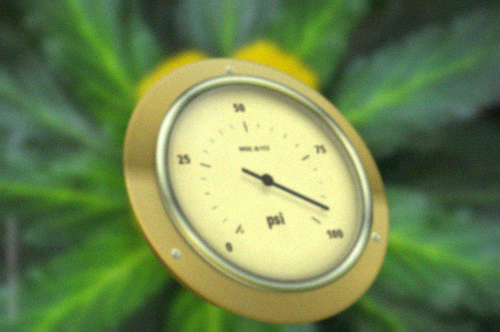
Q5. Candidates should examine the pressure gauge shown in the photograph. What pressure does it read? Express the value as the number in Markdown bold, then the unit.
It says **95** psi
